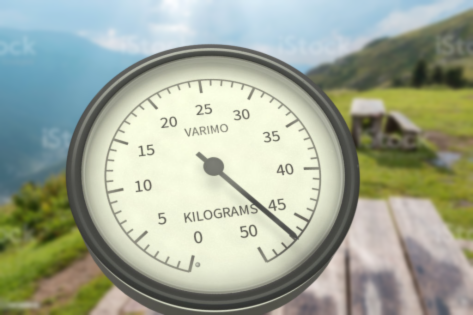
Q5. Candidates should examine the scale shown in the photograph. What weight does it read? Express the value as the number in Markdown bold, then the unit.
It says **47** kg
